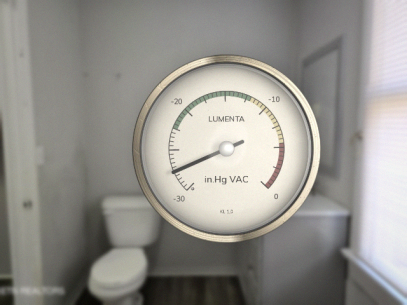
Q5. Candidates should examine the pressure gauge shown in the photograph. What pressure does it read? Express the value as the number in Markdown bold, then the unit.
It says **-27.5** inHg
